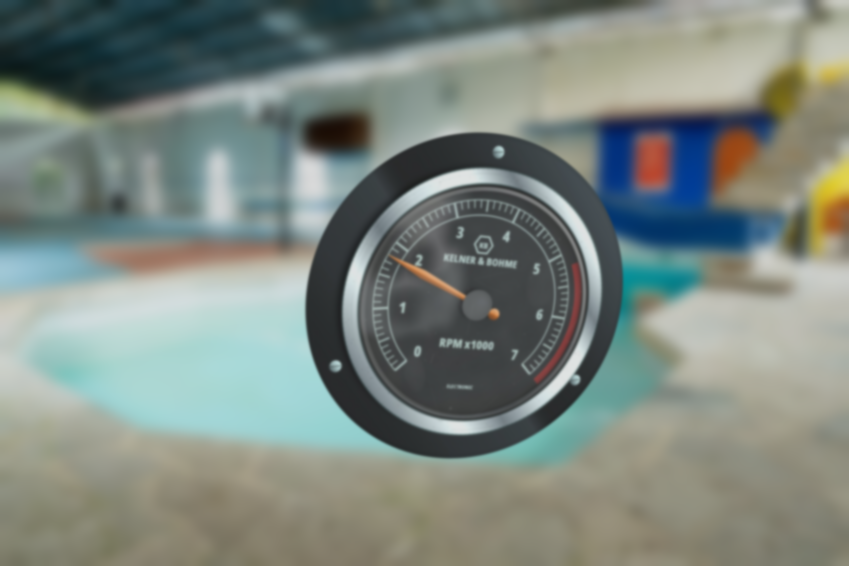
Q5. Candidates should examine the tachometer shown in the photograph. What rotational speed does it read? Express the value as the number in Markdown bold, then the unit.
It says **1800** rpm
